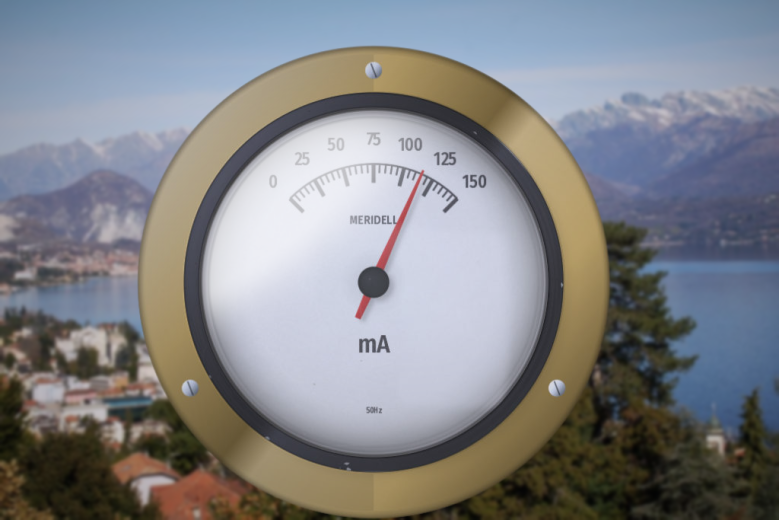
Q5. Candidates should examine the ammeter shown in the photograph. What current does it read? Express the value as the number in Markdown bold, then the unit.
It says **115** mA
